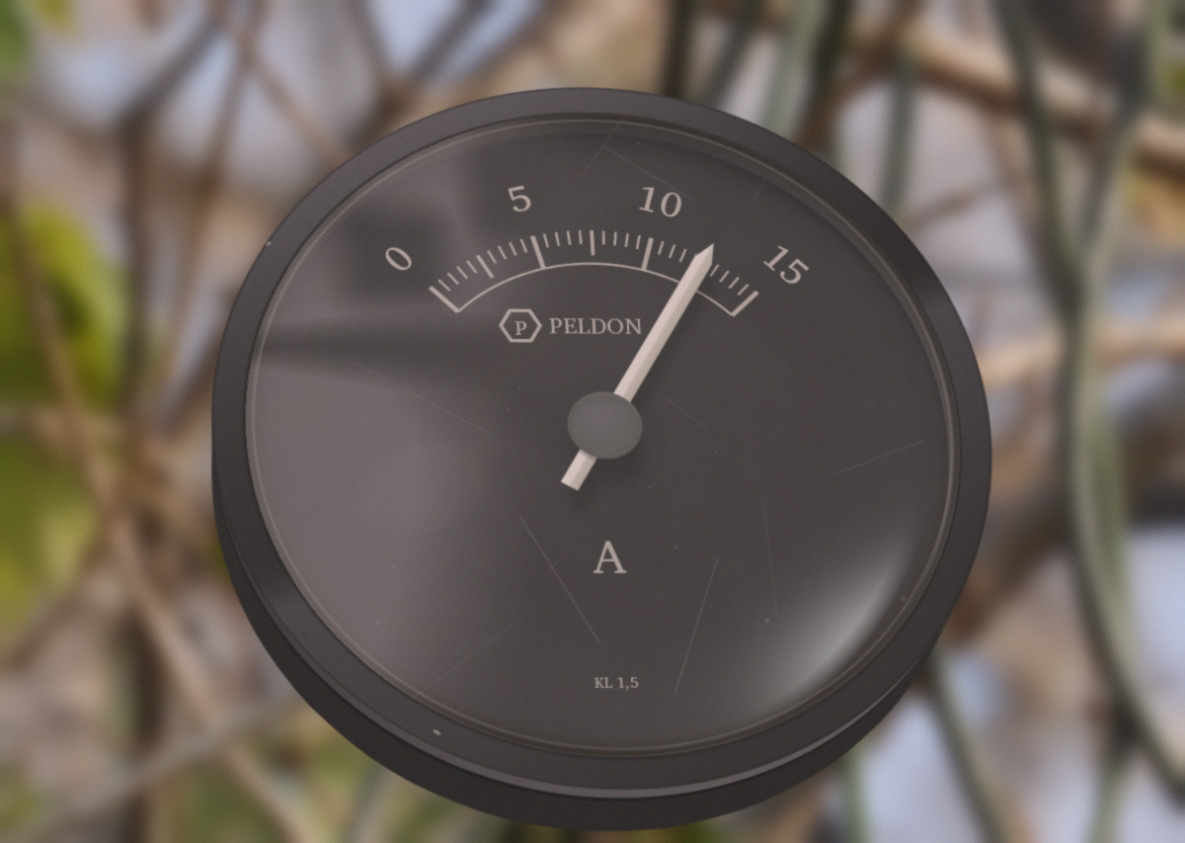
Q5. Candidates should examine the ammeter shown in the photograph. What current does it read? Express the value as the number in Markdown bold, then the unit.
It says **12.5** A
